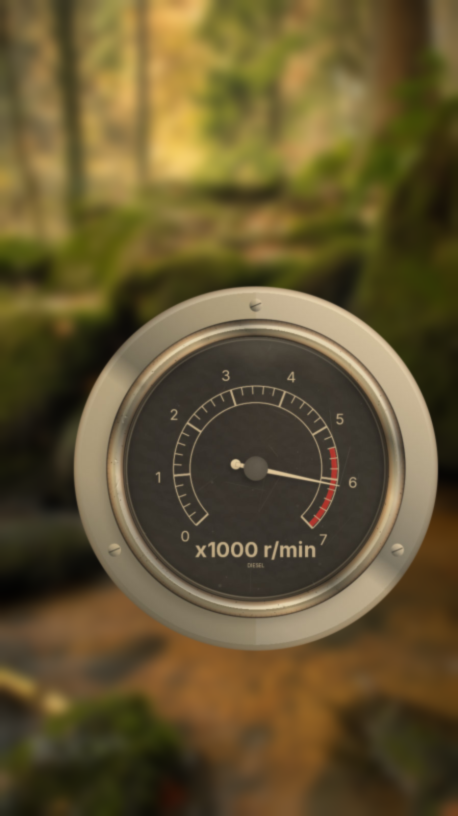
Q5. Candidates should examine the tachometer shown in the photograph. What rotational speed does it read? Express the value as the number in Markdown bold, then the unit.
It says **6100** rpm
